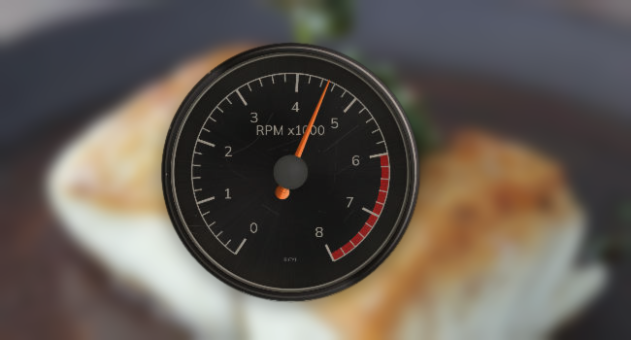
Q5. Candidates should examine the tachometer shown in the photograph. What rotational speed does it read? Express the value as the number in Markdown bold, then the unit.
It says **4500** rpm
